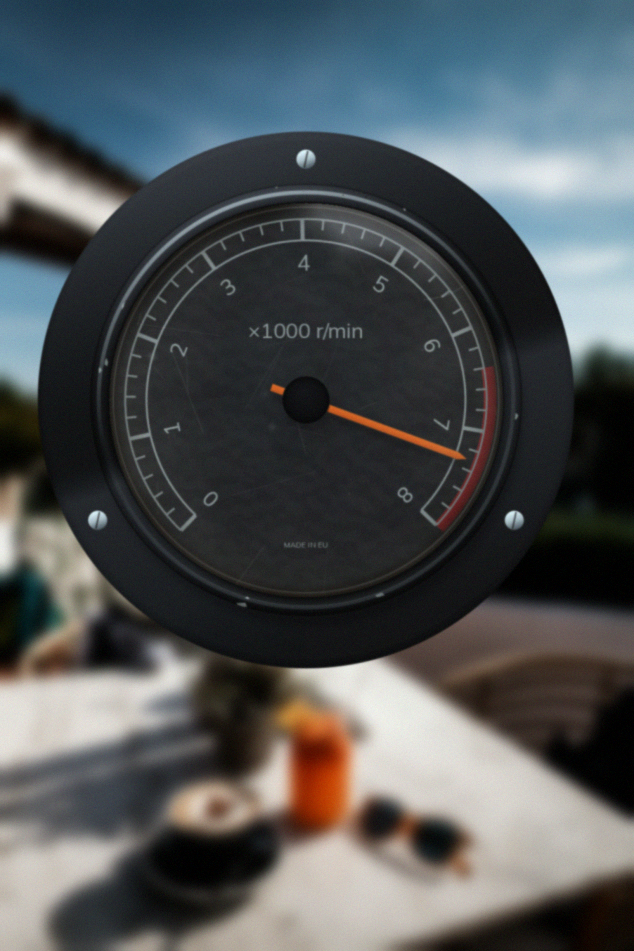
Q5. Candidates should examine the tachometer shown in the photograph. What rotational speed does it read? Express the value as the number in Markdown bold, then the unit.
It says **7300** rpm
